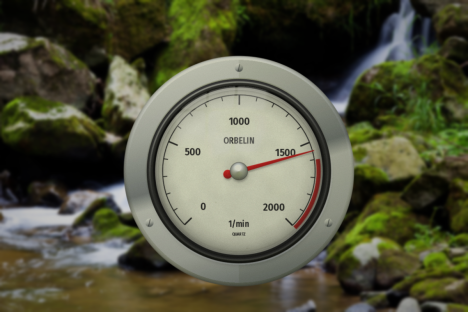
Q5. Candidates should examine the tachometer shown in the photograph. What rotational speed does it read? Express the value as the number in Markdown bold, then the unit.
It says **1550** rpm
